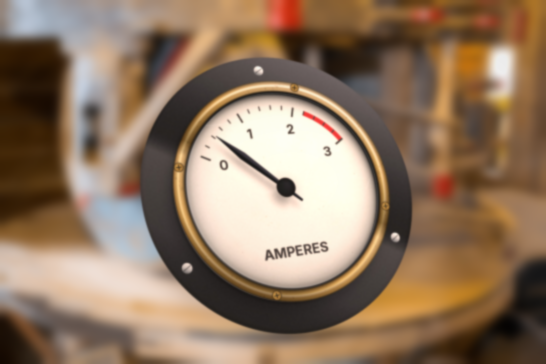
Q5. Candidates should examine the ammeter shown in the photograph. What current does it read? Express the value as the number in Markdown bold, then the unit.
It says **0.4** A
